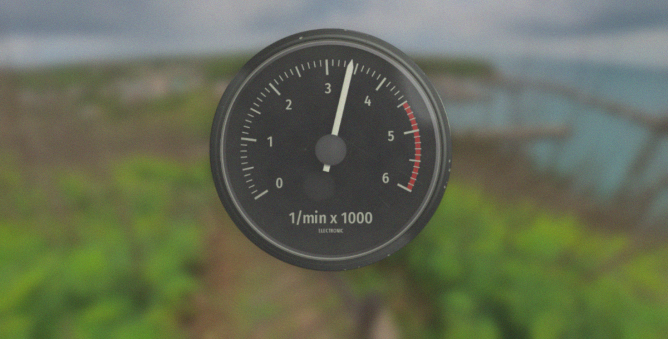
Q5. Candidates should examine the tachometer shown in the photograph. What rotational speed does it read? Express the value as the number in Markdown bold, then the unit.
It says **3400** rpm
